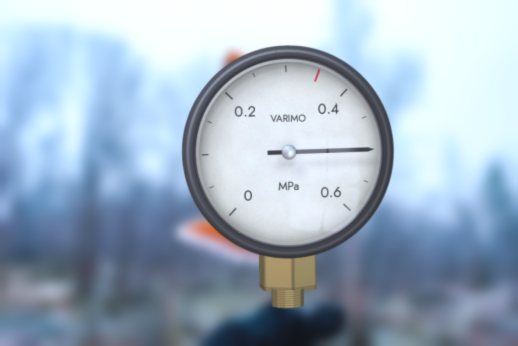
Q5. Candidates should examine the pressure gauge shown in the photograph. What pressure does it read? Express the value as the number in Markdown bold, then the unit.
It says **0.5** MPa
